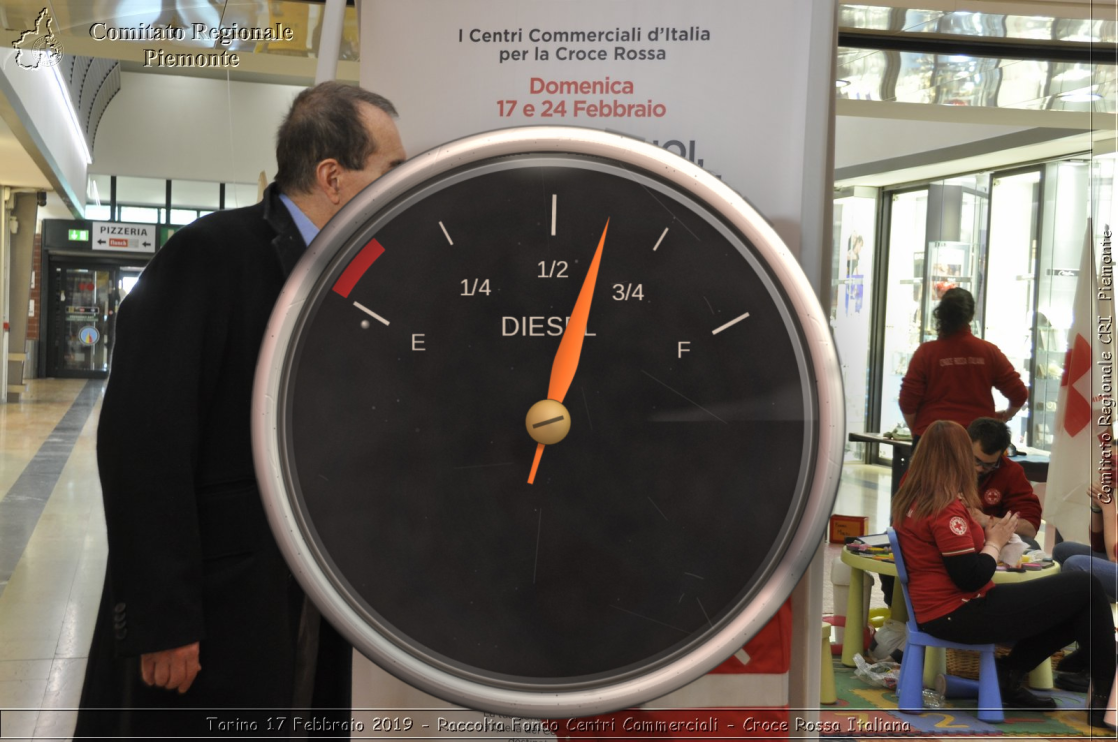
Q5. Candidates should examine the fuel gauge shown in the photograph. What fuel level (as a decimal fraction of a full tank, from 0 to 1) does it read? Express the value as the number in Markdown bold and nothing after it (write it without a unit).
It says **0.625**
